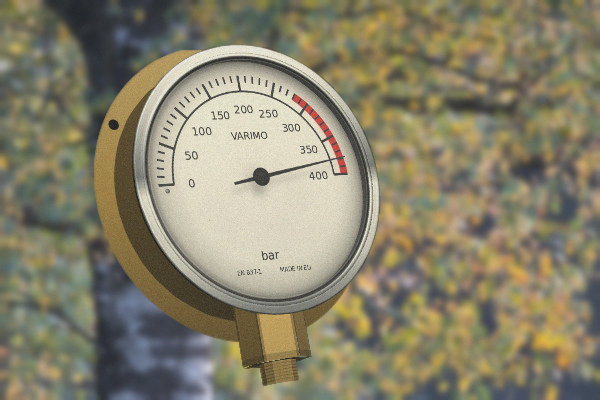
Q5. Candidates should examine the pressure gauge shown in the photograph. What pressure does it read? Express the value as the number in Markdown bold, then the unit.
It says **380** bar
